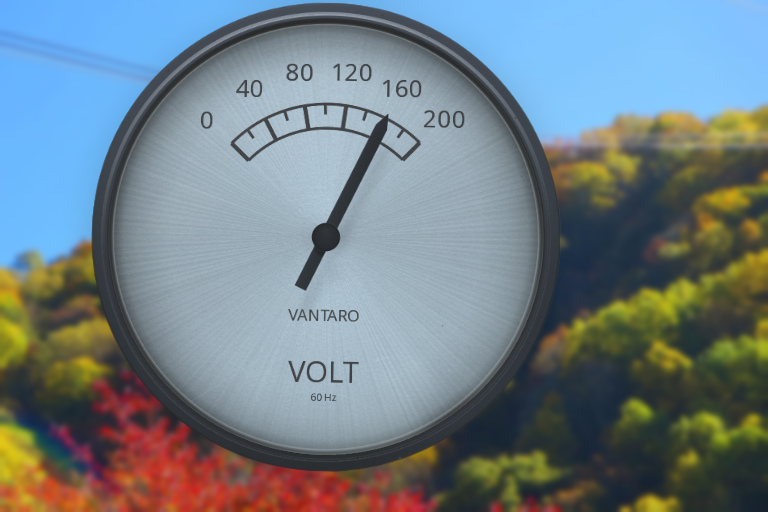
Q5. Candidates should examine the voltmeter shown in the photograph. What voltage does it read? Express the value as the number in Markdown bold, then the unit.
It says **160** V
